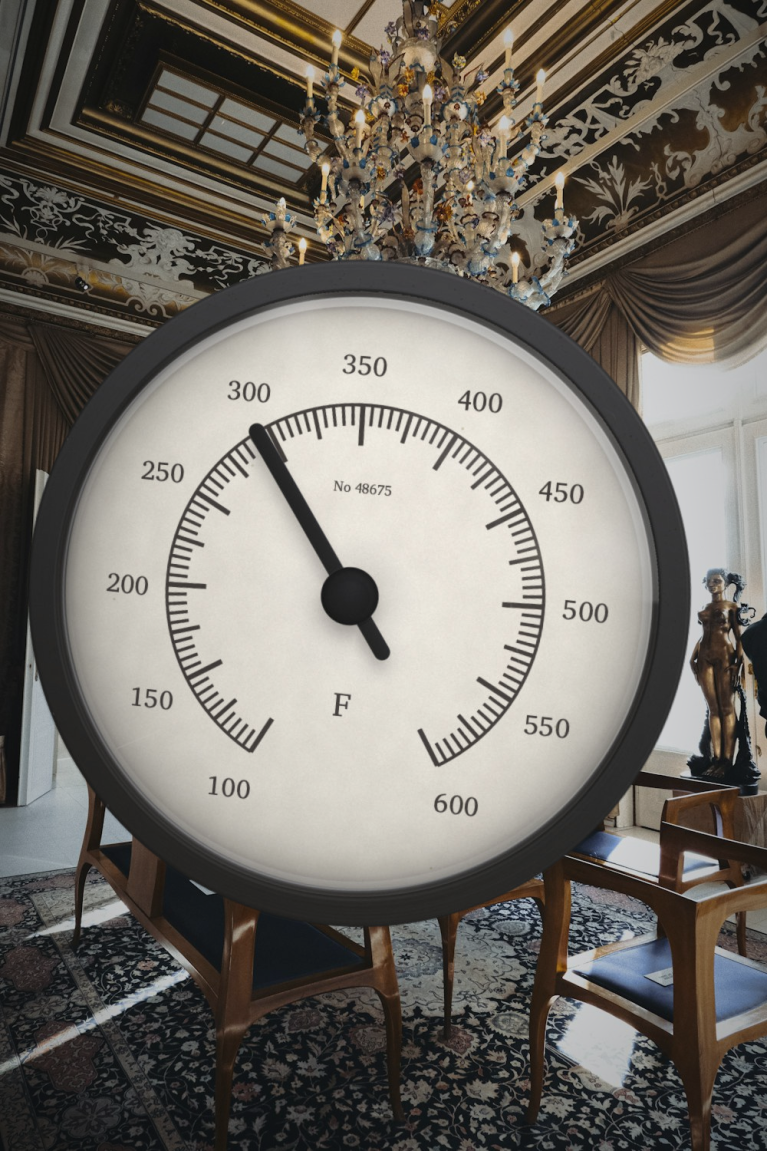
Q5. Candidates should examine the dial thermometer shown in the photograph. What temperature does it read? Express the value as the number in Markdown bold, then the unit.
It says **295** °F
